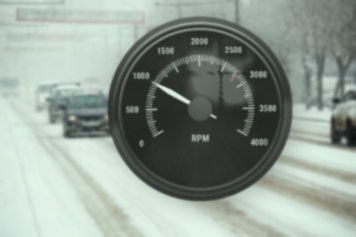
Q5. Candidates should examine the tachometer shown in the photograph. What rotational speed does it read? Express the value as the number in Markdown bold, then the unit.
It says **1000** rpm
